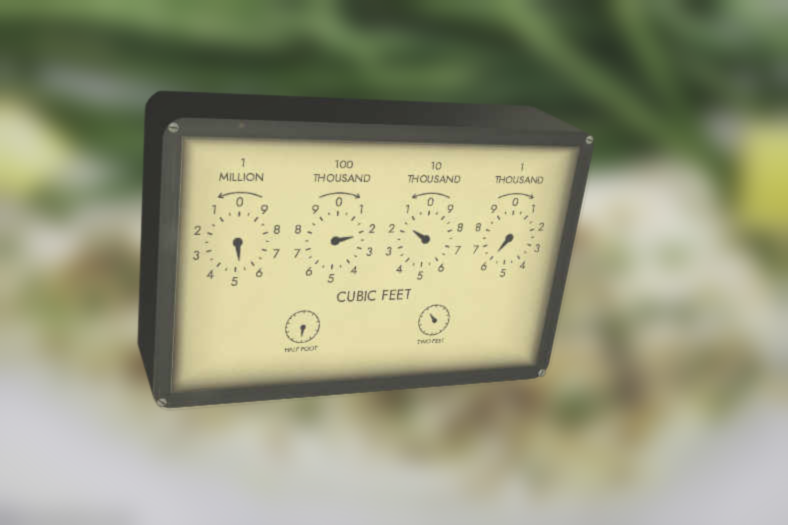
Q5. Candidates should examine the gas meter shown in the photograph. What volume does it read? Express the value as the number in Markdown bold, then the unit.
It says **521600** ft³
